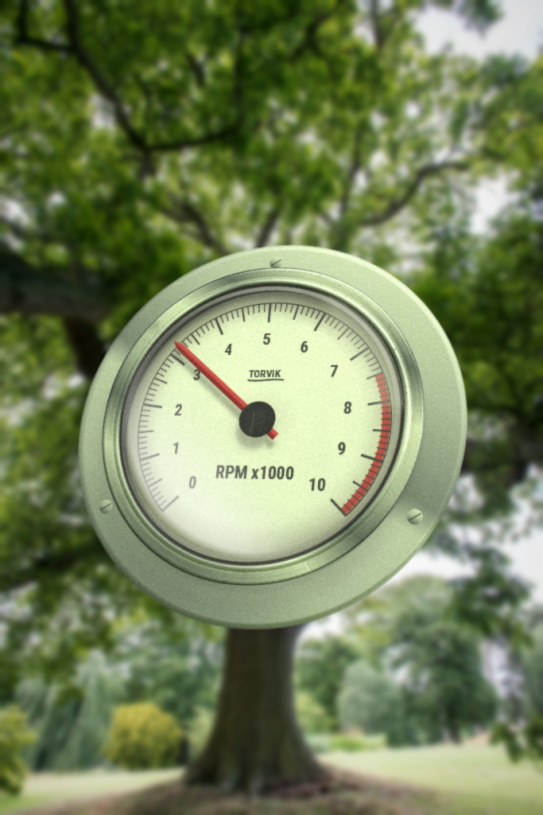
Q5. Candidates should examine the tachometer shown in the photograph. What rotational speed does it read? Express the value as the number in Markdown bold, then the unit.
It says **3200** rpm
